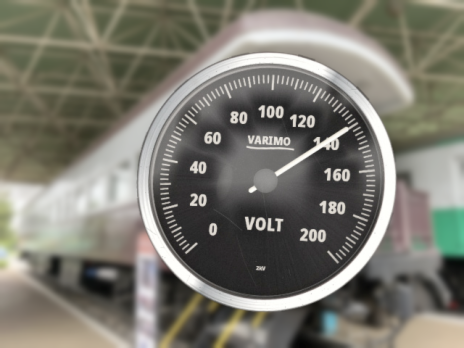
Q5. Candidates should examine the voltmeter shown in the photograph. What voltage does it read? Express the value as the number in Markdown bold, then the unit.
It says **140** V
